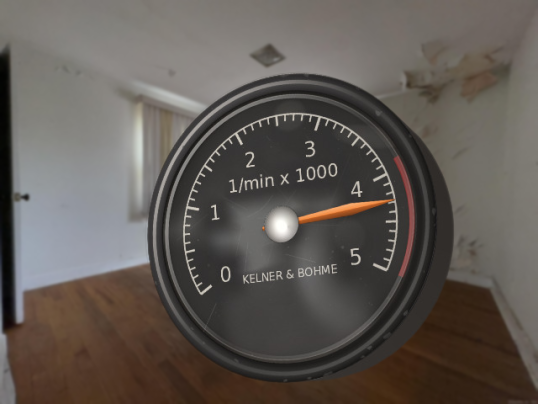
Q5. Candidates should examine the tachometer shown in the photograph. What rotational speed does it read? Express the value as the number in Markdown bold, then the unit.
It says **4300** rpm
